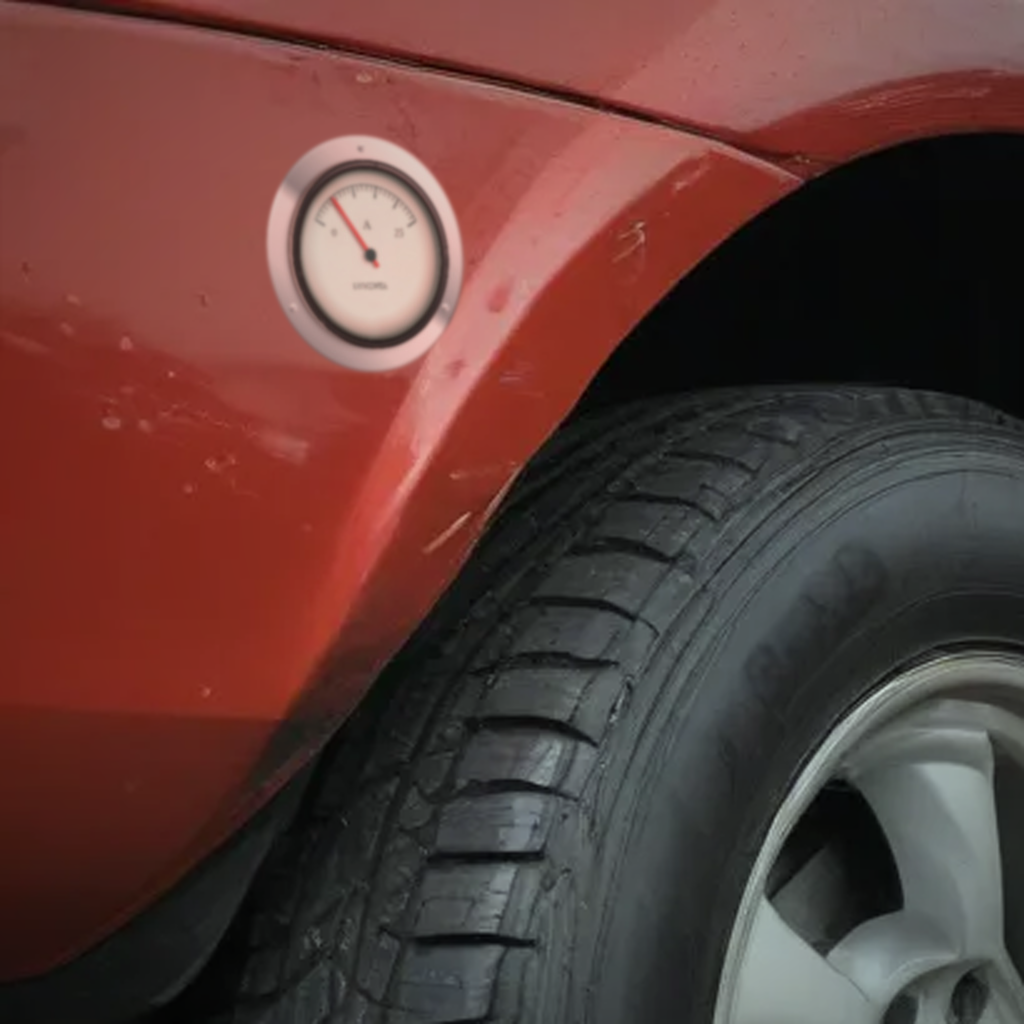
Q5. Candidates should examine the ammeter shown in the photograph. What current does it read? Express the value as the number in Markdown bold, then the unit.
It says **5** A
